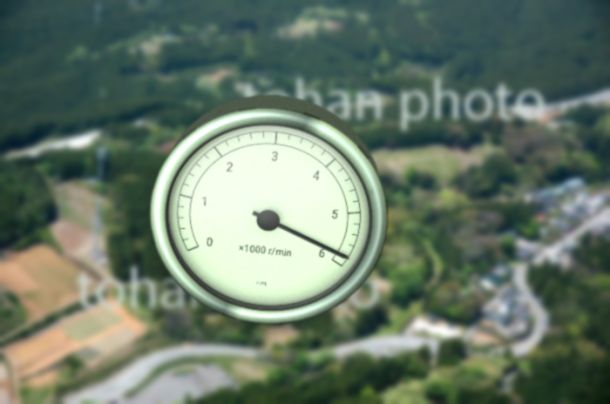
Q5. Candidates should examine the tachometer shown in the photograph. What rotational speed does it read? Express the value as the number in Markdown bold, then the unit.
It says **5800** rpm
